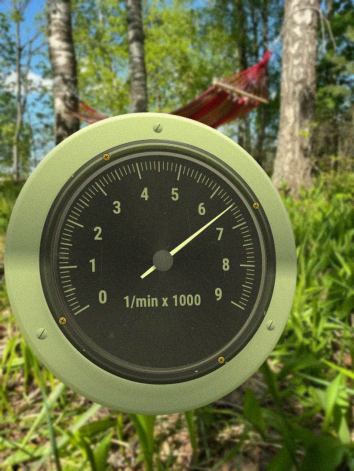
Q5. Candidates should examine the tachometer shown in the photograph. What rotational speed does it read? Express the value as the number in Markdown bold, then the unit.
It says **6500** rpm
